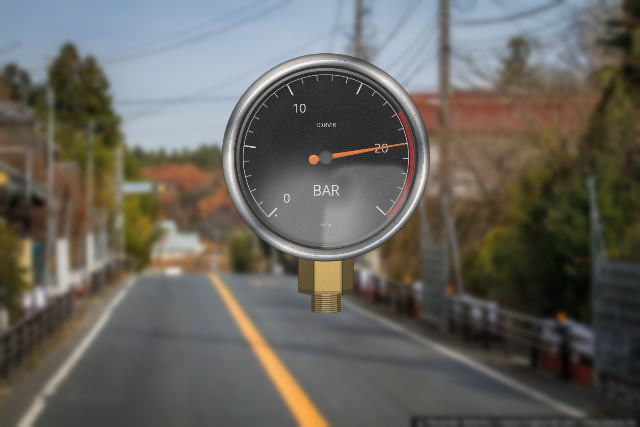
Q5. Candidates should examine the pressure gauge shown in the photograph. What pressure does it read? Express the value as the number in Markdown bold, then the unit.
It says **20** bar
